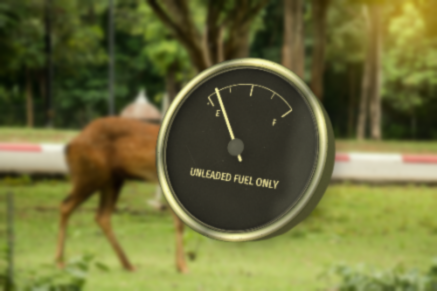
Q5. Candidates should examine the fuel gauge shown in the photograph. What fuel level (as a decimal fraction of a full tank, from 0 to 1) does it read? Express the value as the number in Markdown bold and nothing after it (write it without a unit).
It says **0.125**
